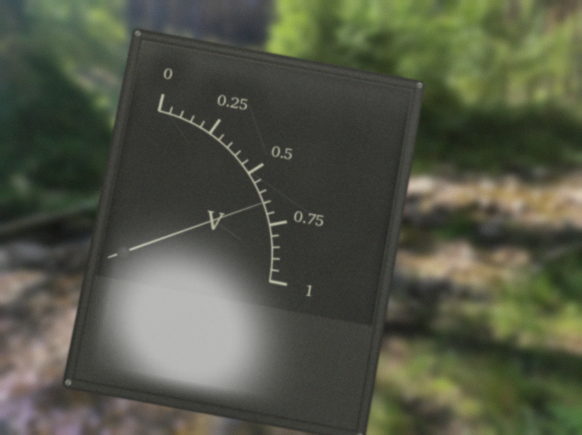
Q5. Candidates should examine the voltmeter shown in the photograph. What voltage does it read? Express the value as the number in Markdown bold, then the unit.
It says **0.65** V
